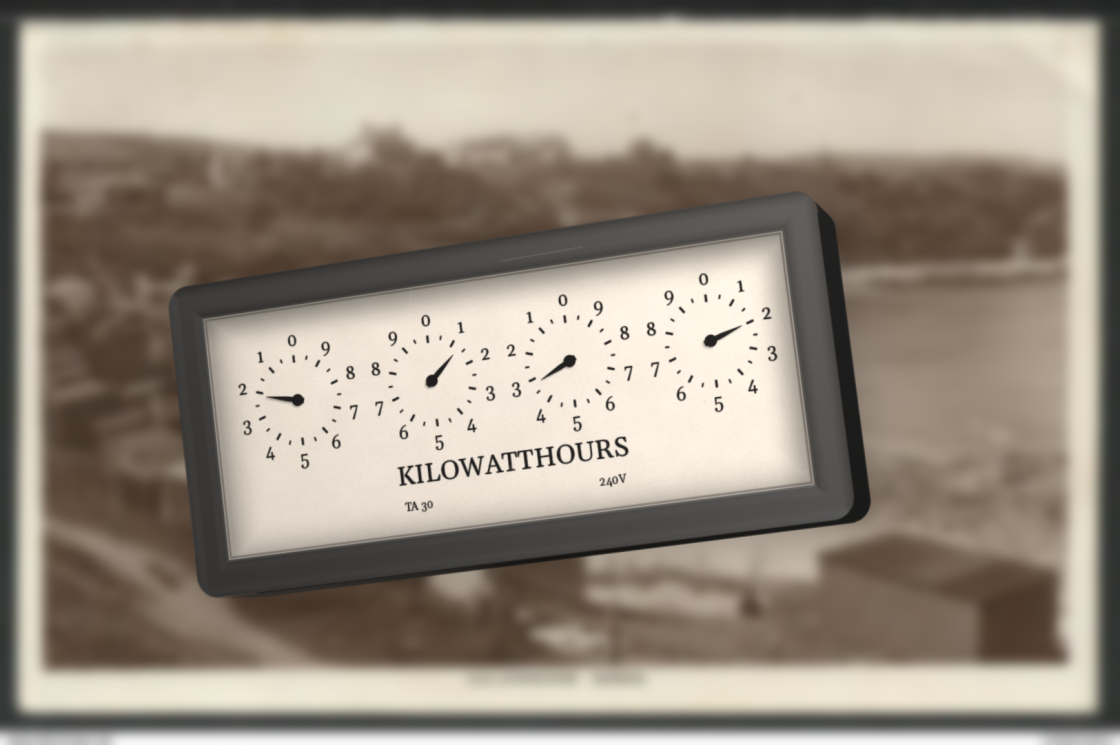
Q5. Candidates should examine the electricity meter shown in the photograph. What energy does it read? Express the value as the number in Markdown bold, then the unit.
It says **2132** kWh
